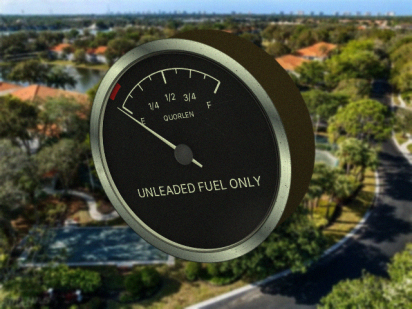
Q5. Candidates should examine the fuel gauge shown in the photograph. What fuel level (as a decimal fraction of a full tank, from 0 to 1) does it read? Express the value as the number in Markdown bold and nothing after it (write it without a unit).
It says **0**
